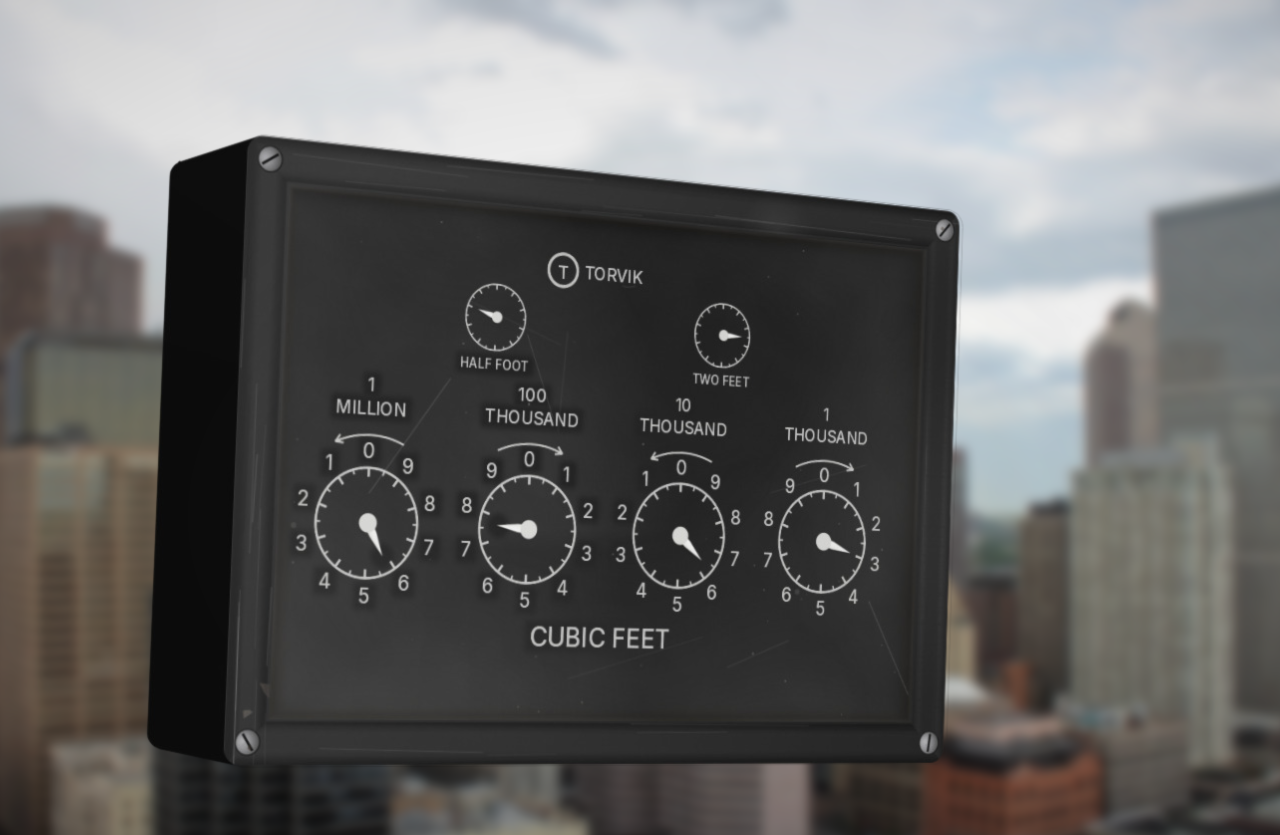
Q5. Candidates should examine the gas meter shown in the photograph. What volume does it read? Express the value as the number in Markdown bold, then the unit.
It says **576300** ft³
